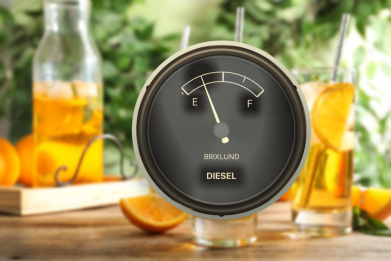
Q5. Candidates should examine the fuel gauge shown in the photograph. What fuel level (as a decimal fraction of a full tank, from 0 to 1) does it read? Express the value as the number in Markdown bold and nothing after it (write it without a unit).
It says **0.25**
